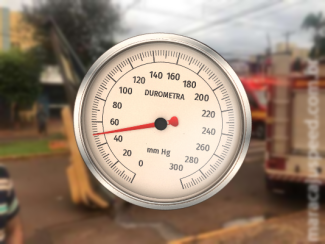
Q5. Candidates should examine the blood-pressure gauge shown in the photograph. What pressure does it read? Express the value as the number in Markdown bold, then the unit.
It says **50** mmHg
